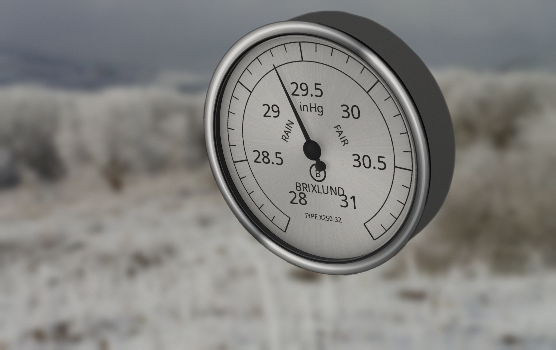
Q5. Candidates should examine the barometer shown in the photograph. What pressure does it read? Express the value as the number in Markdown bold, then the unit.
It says **29.3** inHg
